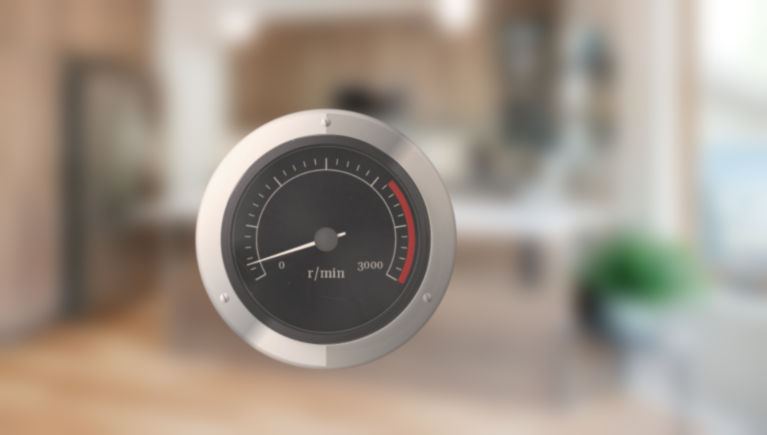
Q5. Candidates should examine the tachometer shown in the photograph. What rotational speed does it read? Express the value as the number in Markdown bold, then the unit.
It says **150** rpm
